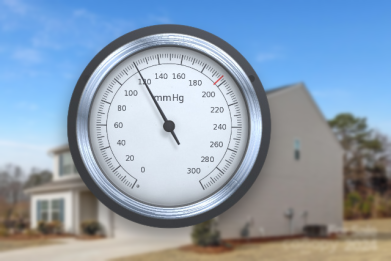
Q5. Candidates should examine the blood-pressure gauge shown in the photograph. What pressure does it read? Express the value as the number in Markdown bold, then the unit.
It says **120** mmHg
